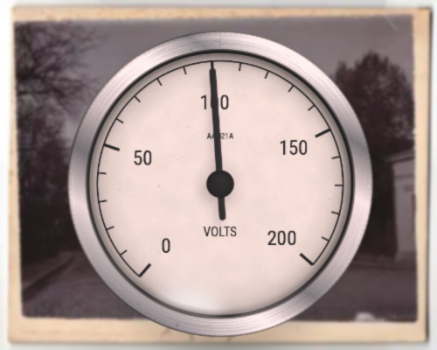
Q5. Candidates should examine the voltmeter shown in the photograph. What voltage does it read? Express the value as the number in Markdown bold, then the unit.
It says **100** V
